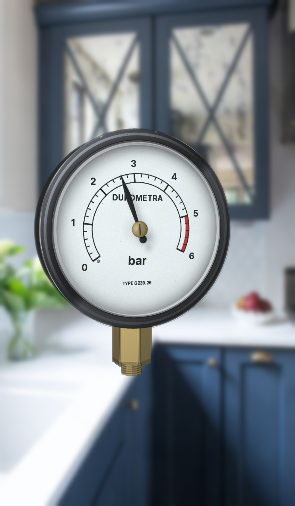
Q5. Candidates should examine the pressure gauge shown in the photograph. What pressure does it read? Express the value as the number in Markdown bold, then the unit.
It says **2.6** bar
